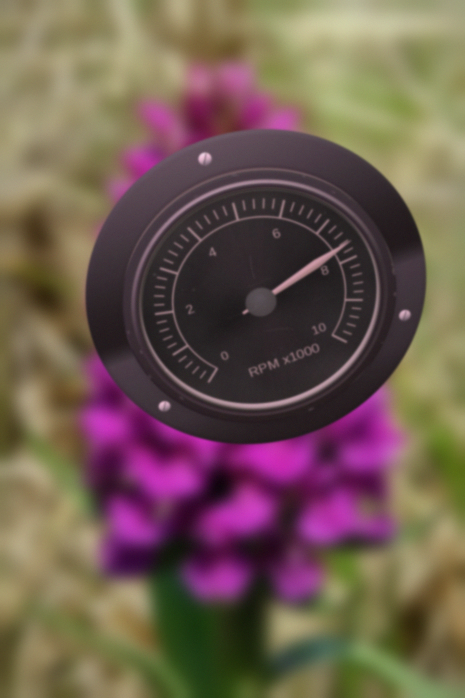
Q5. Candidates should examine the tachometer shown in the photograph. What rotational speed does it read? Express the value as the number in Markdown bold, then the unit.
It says **7600** rpm
